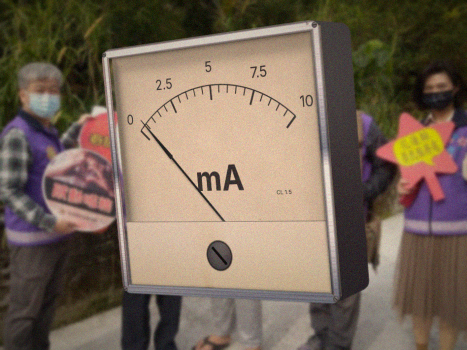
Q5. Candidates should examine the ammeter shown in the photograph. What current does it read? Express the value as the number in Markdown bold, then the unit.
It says **0.5** mA
